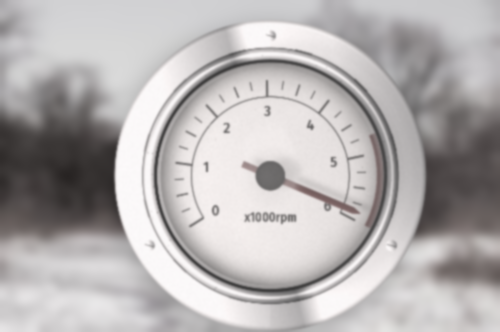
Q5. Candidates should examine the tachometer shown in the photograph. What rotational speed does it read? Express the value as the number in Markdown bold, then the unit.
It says **5875** rpm
